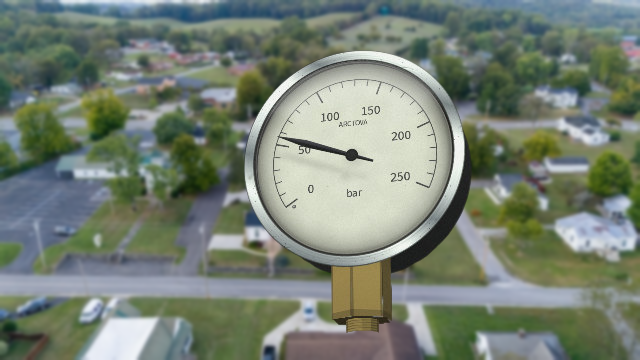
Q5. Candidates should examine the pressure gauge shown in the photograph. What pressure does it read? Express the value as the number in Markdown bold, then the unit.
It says **55** bar
